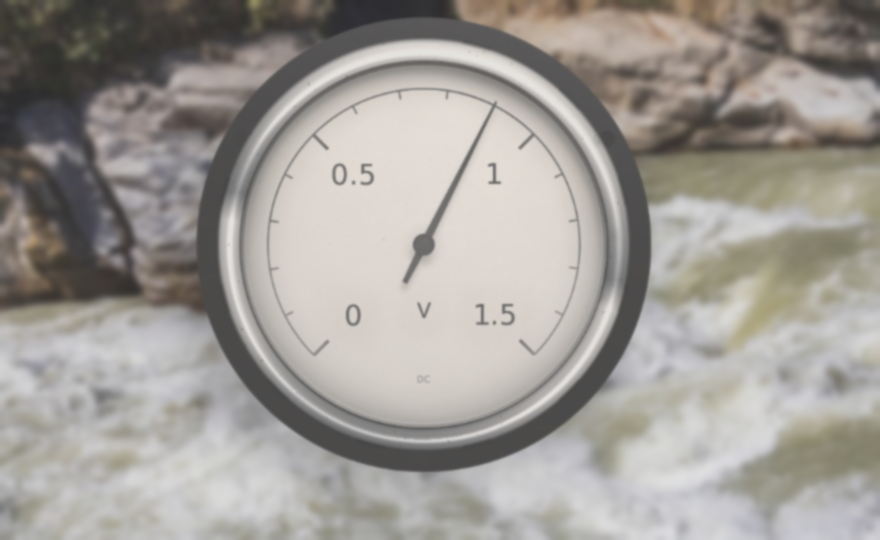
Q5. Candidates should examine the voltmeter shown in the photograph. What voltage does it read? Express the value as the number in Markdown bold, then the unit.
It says **0.9** V
